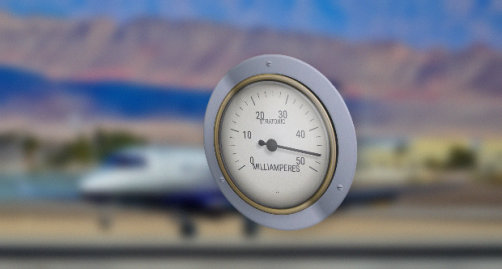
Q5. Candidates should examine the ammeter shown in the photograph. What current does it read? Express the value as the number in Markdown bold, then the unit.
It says **46** mA
